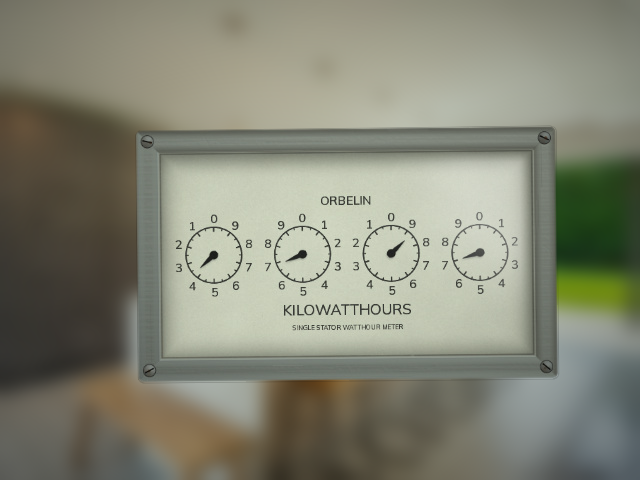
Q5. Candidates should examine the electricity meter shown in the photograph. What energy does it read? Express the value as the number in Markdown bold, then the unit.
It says **3687** kWh
